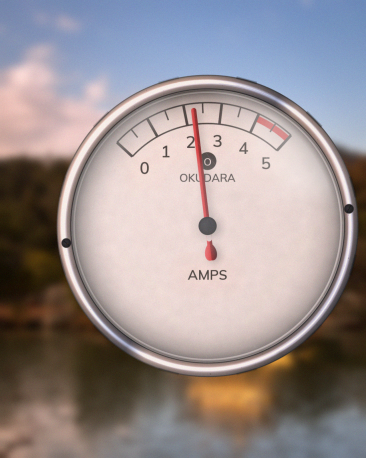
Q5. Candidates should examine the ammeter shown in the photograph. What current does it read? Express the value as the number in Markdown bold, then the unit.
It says **2.25** A
